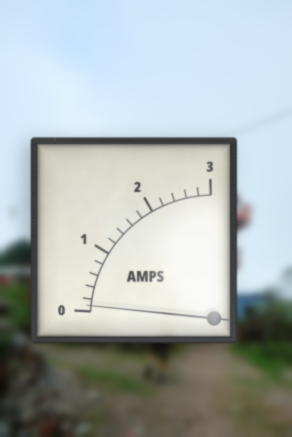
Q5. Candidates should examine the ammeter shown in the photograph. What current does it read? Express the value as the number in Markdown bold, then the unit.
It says **0.1** A
